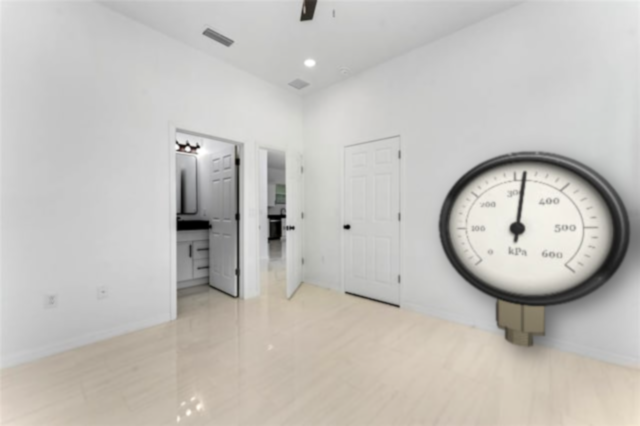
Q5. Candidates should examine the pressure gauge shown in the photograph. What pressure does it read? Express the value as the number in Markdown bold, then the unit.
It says **320** kPa
